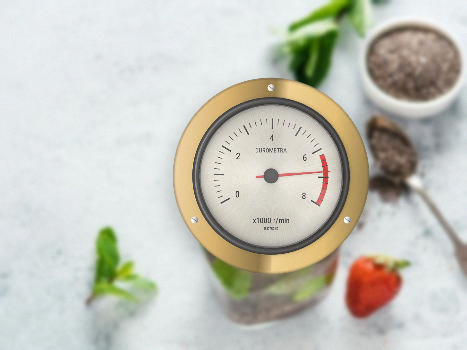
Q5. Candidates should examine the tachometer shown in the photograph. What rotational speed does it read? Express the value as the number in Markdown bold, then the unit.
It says **6800** rpm
